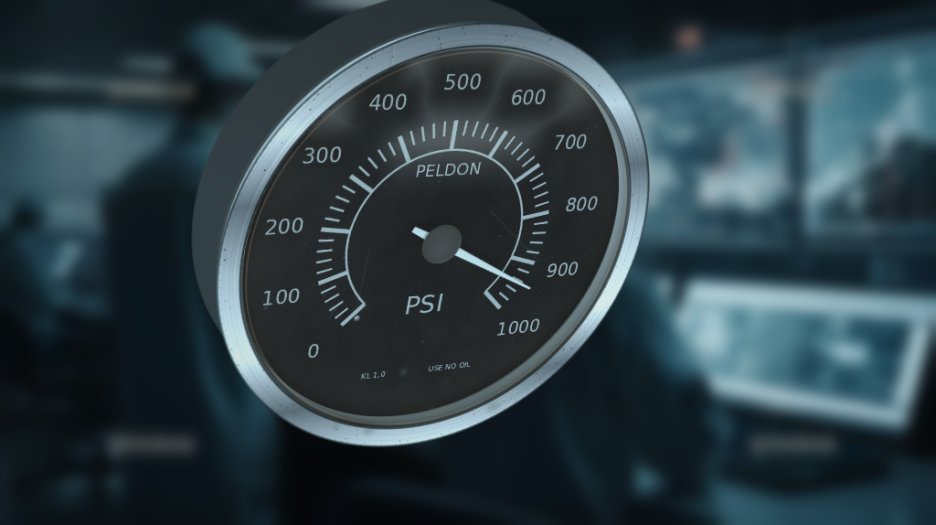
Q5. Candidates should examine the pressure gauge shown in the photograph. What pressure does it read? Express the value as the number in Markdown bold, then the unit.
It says **940** psi
